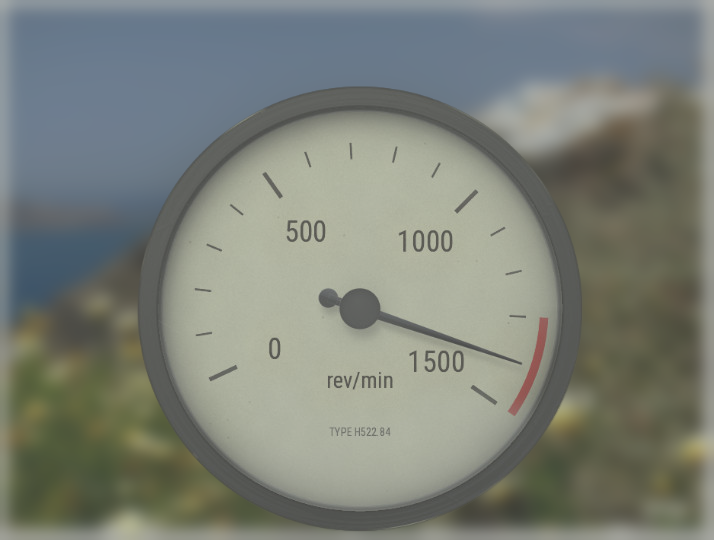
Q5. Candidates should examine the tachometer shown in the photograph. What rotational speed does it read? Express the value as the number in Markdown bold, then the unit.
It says **1400** rpm
